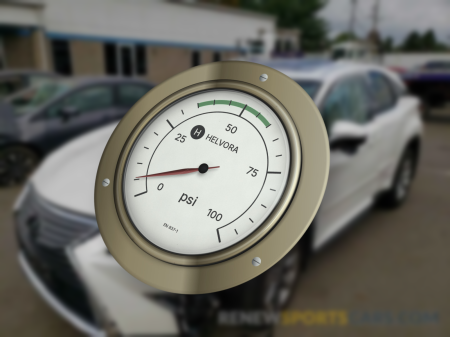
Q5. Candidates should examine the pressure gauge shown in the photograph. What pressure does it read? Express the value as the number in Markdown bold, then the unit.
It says **5** psi
